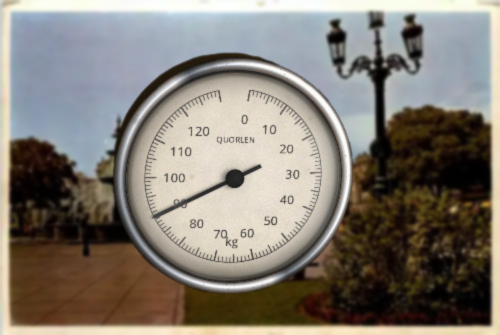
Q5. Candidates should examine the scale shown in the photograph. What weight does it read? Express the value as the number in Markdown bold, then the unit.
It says **90** kg
